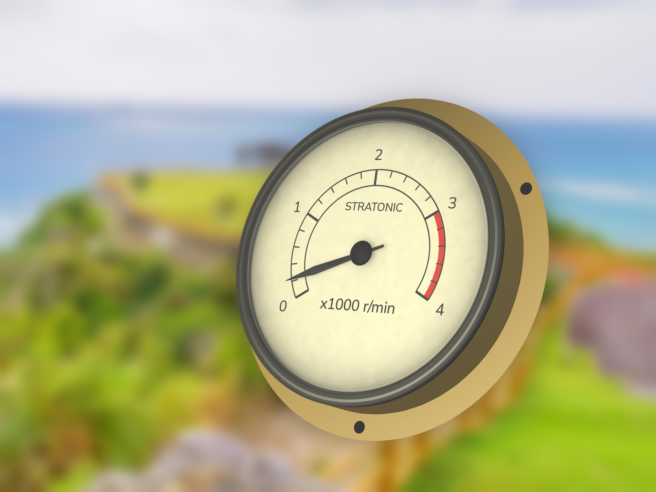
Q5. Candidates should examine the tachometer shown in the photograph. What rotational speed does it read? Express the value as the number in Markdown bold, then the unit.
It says **200** rpm
